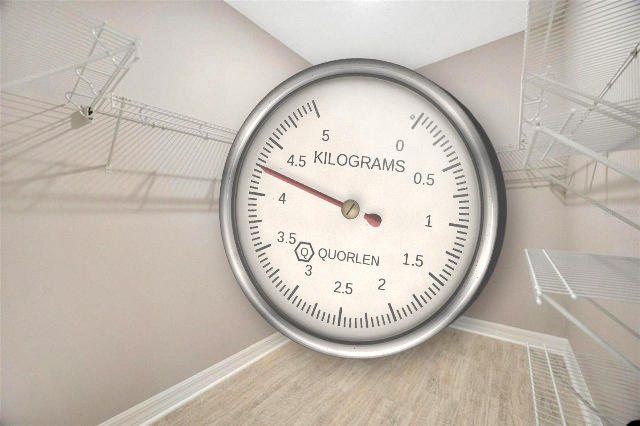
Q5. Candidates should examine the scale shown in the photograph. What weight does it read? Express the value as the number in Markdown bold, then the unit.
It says **4.25** kg
